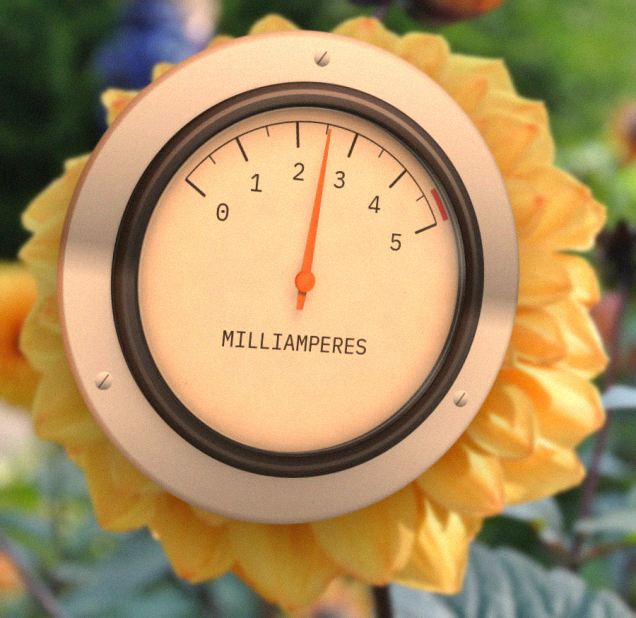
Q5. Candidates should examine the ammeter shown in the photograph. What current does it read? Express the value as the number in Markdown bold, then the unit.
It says **2.5** mA
